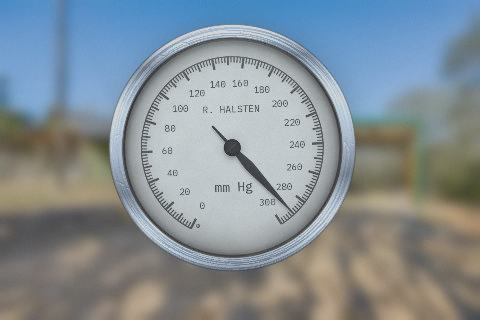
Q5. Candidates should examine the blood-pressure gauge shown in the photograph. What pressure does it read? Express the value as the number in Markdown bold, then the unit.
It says **290** mmHg
